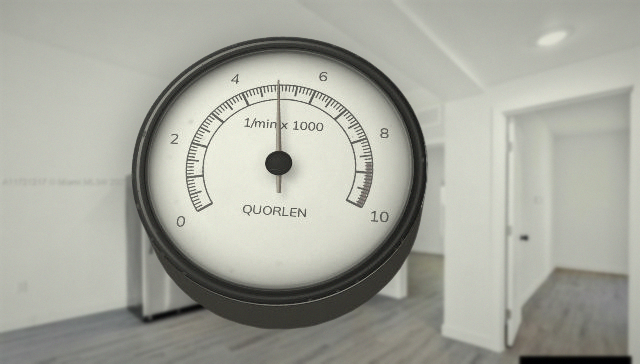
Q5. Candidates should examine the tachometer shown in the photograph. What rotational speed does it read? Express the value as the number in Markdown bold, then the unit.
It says **5000** rpm
